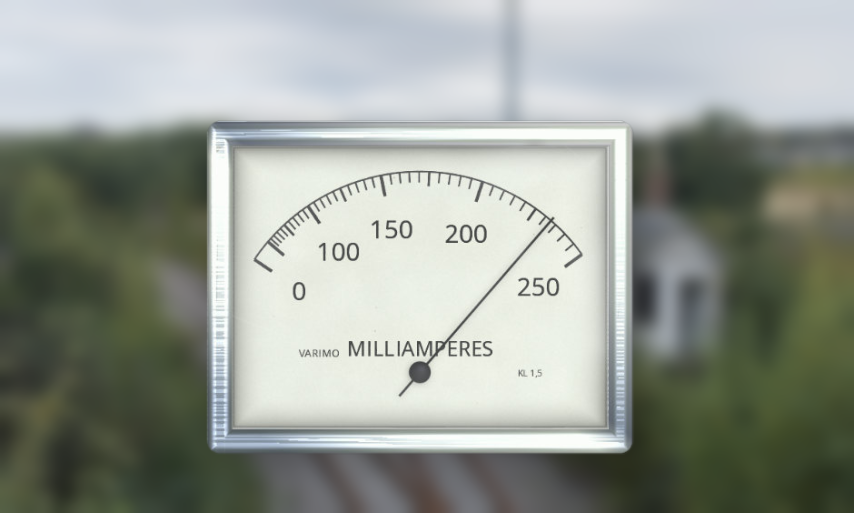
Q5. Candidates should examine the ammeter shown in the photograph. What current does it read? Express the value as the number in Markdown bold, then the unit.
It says **232.5** mA
